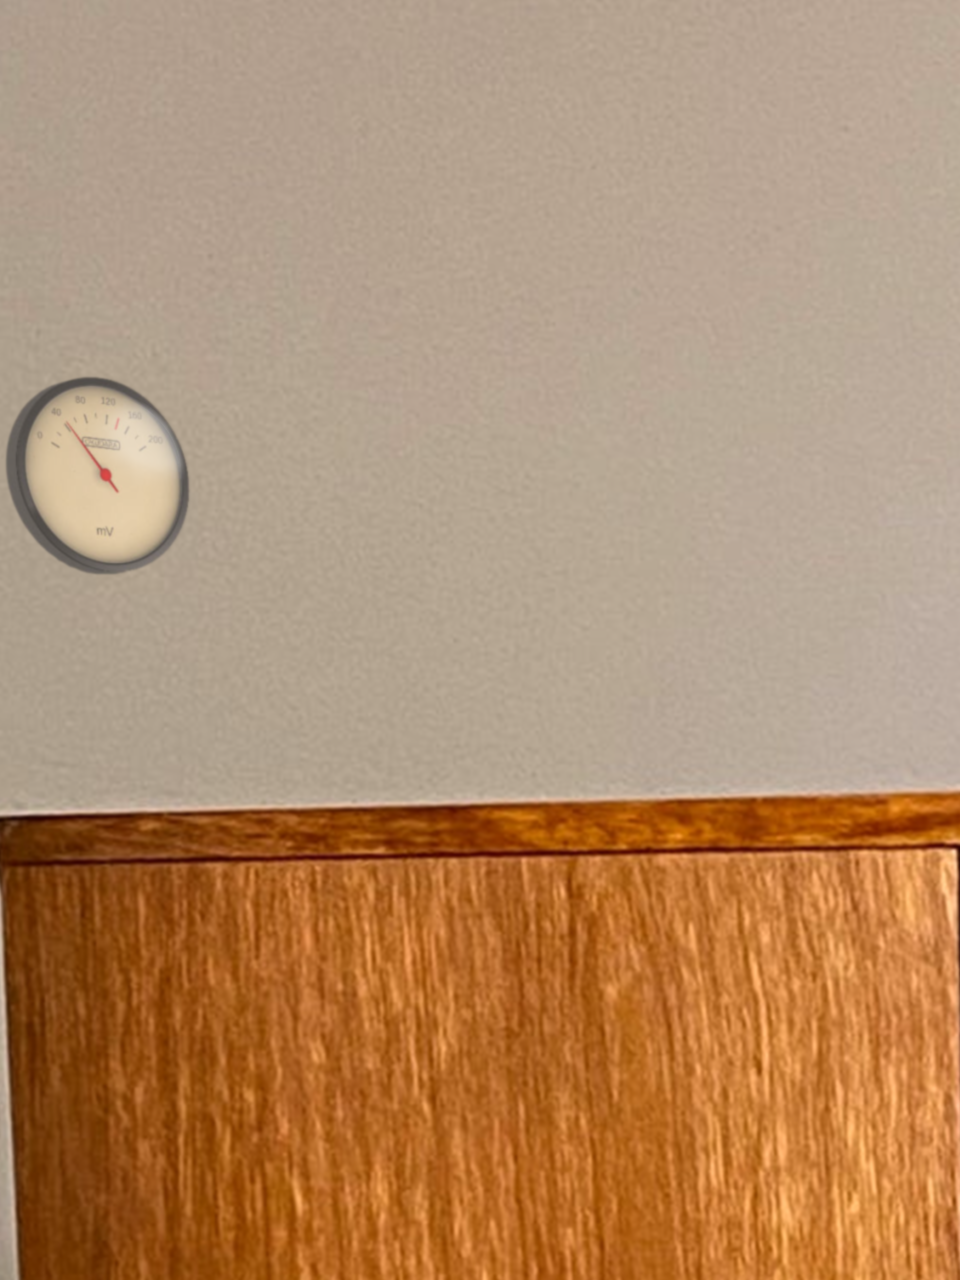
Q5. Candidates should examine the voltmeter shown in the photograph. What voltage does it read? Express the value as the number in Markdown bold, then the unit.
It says **40** mV
